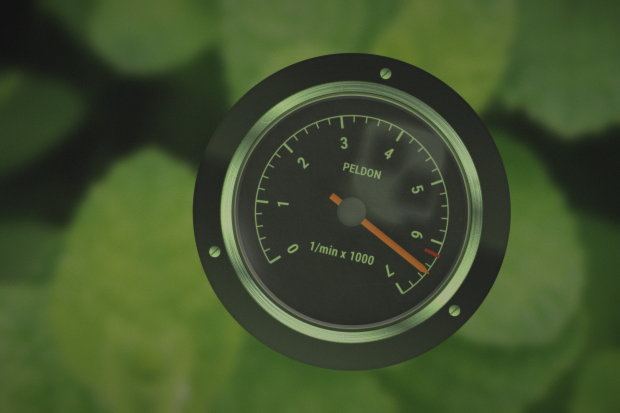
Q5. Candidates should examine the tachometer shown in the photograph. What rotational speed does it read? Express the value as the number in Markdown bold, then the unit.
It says **6500** rpm
